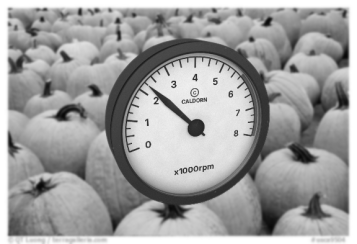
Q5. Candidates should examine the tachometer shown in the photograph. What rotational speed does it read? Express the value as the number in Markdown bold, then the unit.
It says **2250** rpm
